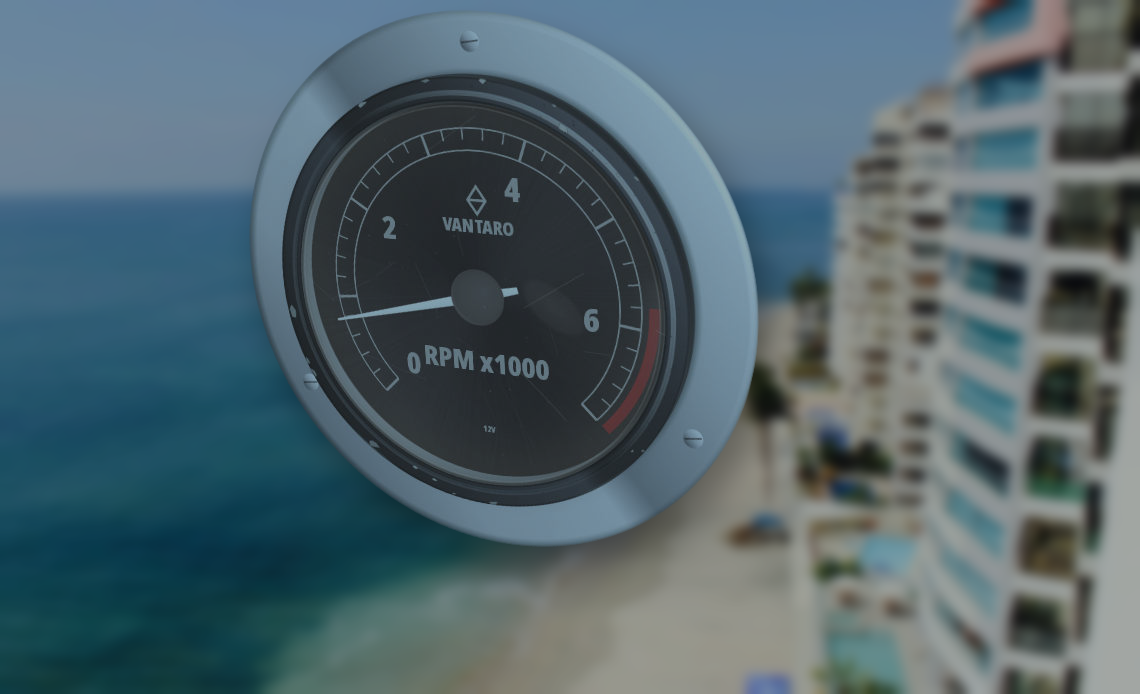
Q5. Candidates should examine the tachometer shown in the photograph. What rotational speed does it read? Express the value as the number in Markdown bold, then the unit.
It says **800** rpm
